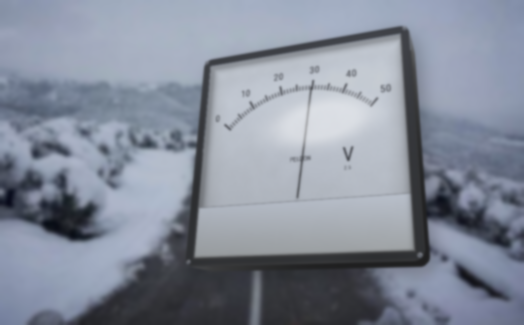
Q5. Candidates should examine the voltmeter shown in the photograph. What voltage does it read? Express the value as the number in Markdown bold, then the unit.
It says **30** V
